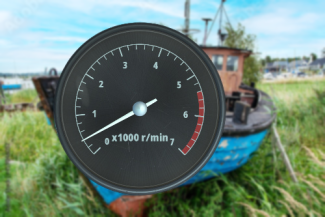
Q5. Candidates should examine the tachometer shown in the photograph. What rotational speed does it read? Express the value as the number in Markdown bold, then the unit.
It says **400** rpm
